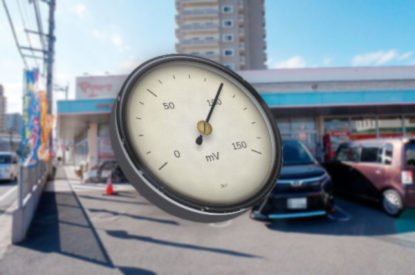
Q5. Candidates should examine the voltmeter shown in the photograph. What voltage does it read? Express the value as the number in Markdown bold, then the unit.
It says **100** mV
